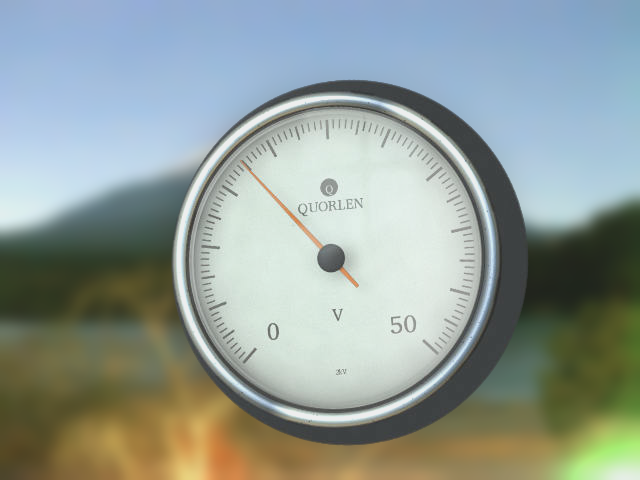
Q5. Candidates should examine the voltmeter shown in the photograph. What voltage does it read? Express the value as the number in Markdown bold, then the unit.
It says **17.5** V
